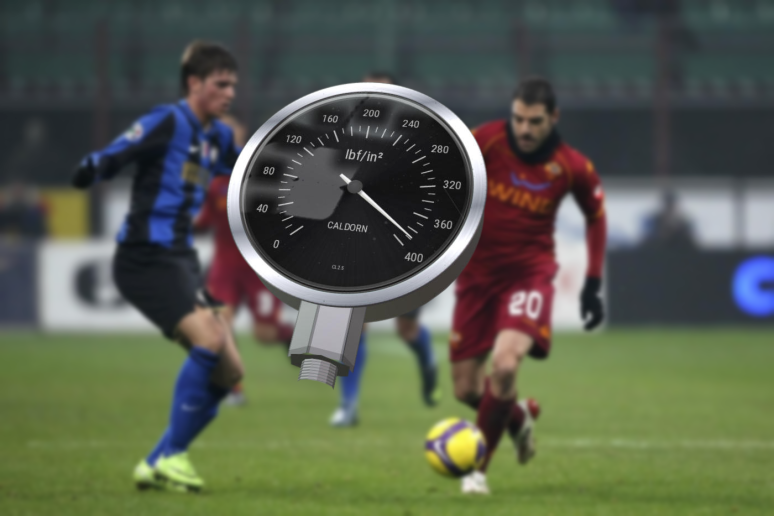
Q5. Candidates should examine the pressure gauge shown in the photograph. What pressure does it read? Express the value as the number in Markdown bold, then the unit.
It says **390** psi
